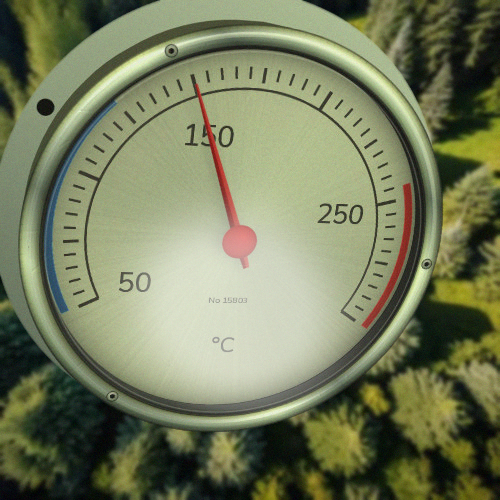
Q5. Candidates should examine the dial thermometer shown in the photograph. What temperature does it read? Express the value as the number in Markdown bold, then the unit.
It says **150** °C
